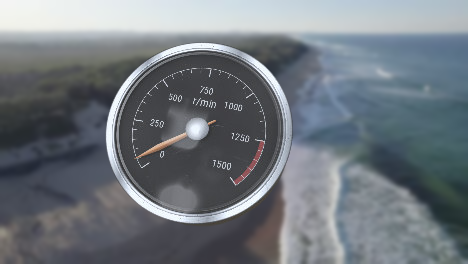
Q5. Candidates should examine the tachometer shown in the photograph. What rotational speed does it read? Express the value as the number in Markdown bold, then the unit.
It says **50** rpm
